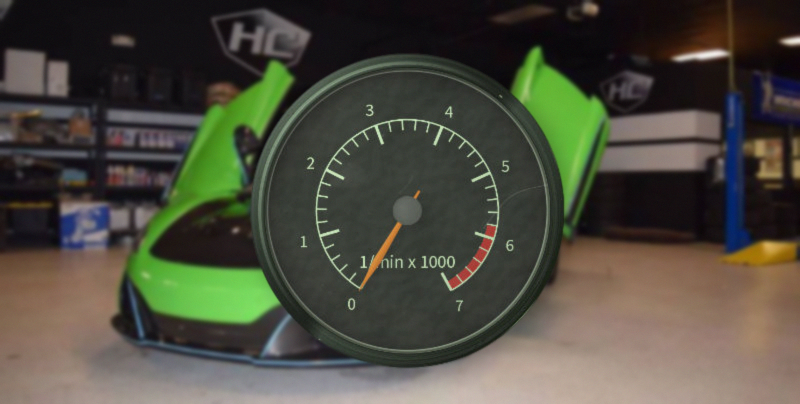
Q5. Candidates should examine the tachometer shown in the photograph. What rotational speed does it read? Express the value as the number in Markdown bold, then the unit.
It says **0** rpm
